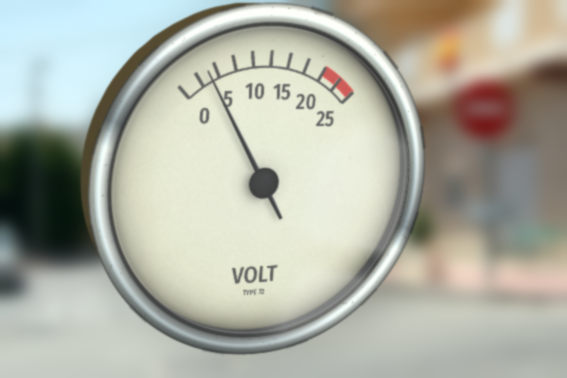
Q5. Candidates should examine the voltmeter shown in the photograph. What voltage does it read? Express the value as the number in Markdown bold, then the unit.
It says **3.75** V
